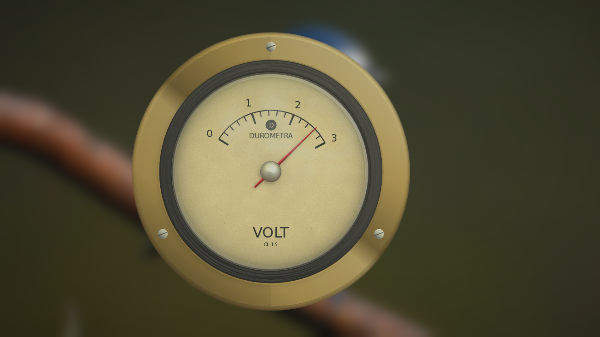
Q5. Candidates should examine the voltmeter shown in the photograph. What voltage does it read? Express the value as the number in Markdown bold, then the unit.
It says **2.6** V
